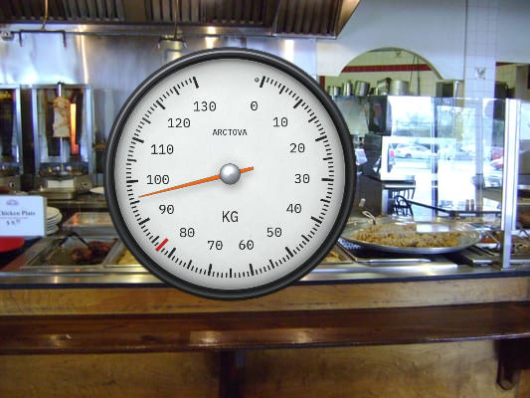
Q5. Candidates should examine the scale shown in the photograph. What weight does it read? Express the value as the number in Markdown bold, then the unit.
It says **96** kg
